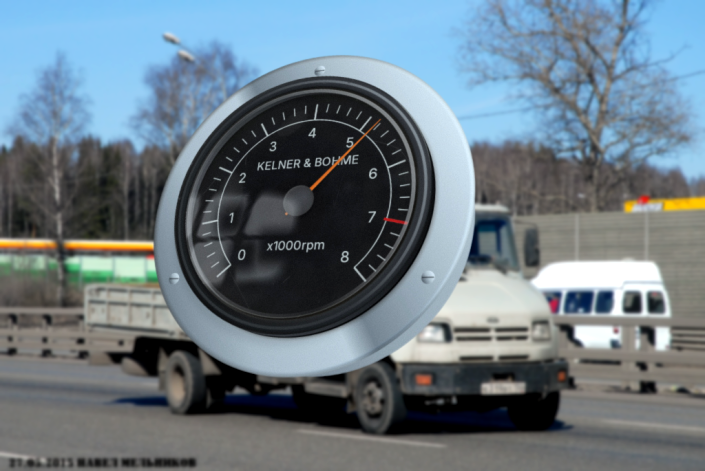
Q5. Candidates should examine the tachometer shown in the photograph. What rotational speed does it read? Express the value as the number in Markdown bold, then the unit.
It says **5200** rpm
